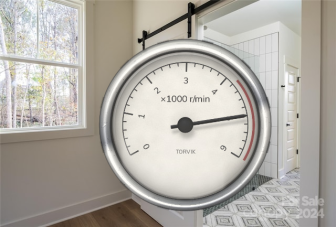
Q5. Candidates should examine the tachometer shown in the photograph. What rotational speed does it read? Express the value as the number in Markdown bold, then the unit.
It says **5000** rpm
